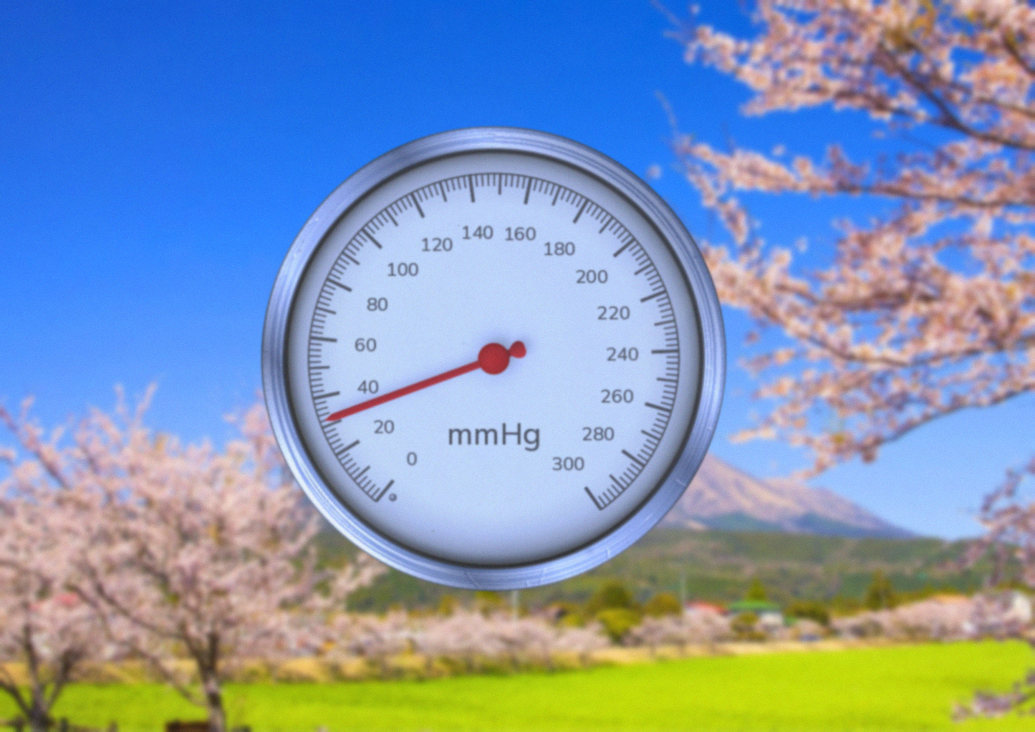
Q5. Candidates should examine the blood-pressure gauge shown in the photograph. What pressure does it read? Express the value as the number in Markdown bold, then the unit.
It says **32** mmHg
